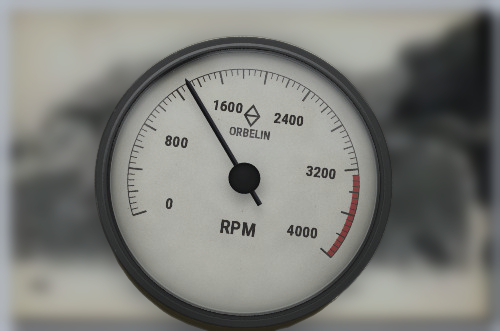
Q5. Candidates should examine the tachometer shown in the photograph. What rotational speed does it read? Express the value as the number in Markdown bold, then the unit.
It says **1300** rpm
